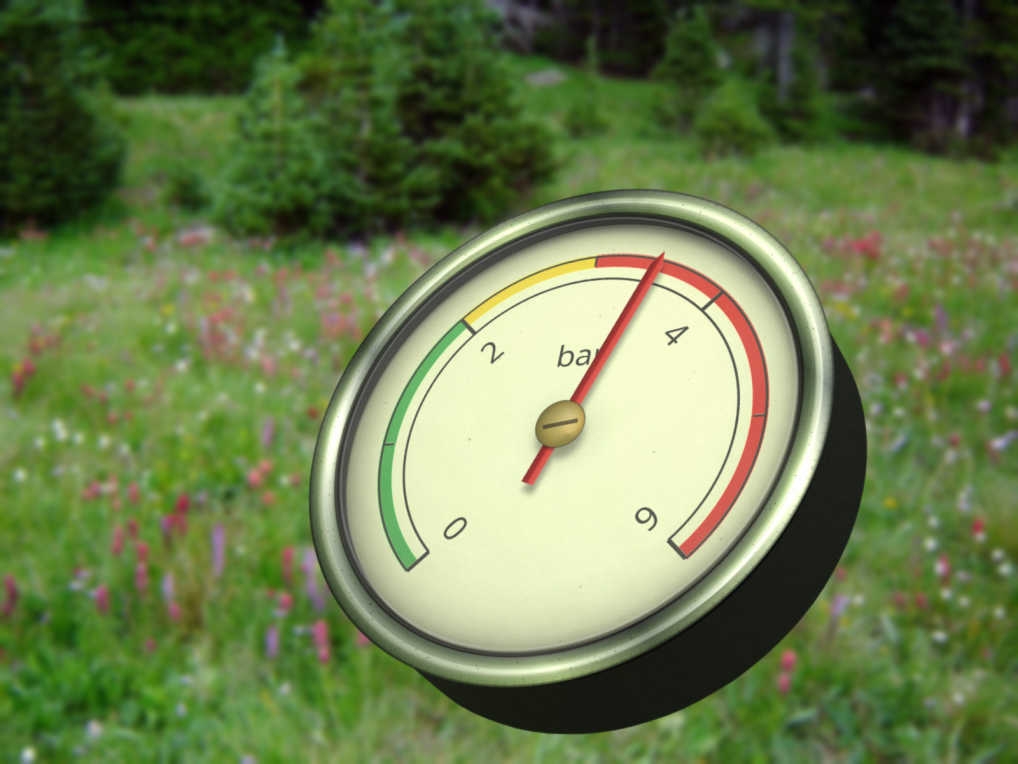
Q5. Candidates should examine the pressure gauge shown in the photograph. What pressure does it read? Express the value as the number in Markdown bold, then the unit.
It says **3.5** bar
